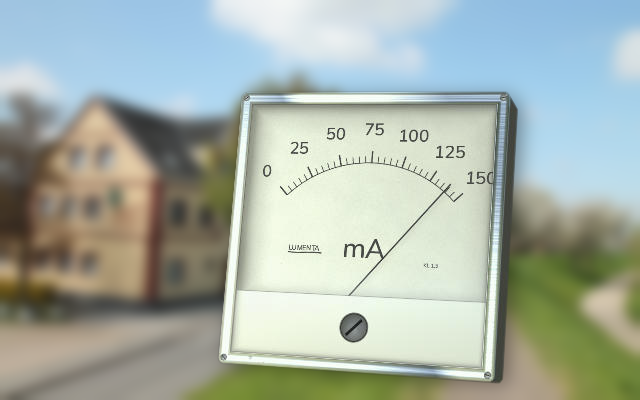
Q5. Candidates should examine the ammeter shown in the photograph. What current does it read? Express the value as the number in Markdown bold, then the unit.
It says **140** mA
